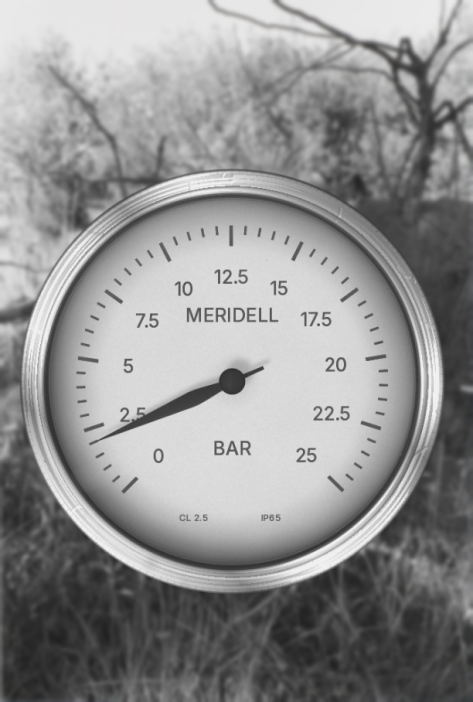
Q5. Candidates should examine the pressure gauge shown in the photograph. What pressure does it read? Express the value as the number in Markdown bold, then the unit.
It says **2** bar
